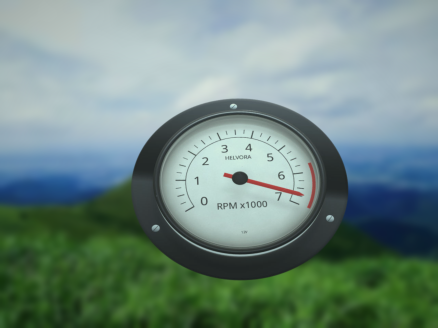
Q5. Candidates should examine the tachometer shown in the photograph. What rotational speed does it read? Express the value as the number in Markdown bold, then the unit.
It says **6750** rpm
